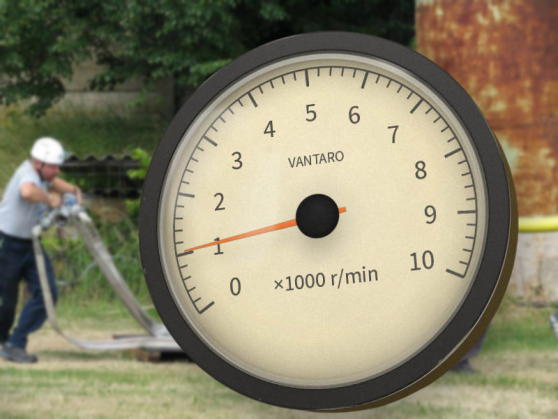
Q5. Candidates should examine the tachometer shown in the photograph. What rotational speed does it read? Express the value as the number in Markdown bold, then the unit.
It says **1000** rpm
